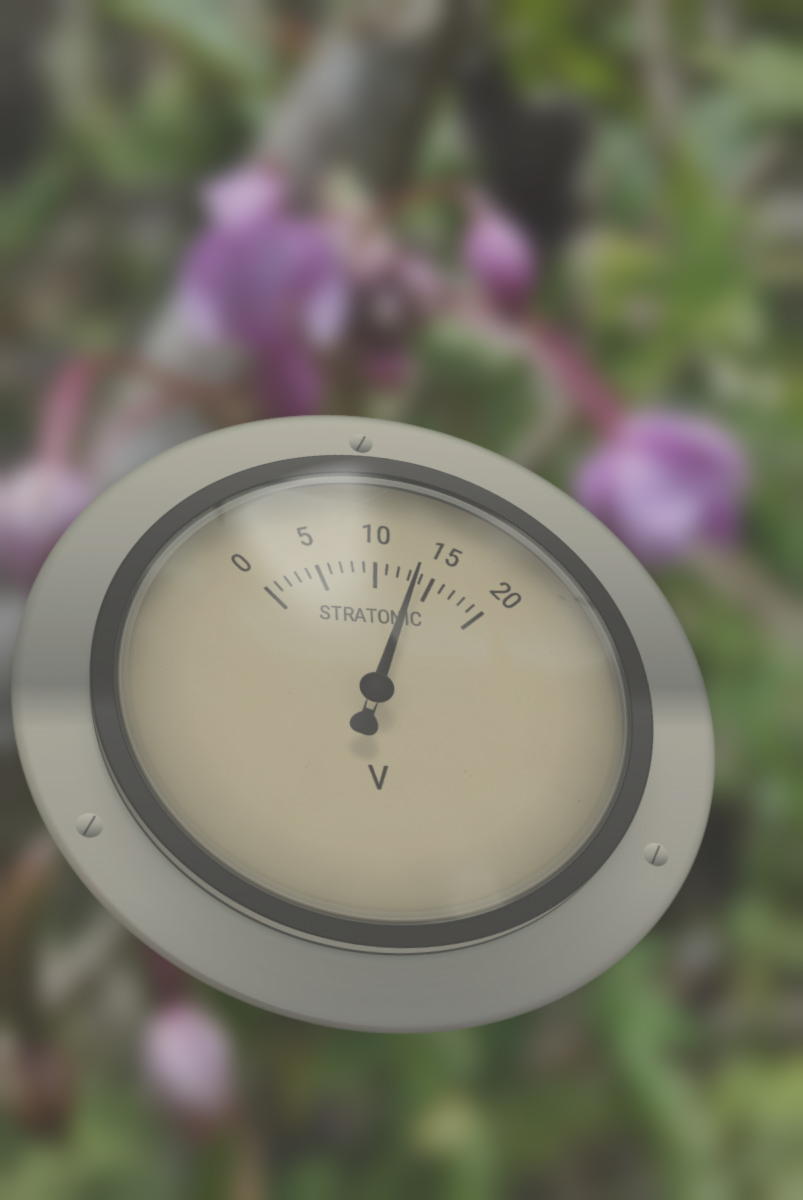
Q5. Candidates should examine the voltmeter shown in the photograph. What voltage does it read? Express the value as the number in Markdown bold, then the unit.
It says **13.5** V
